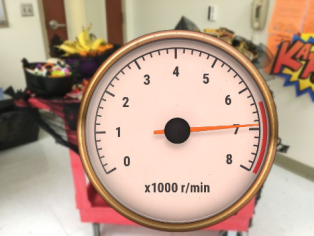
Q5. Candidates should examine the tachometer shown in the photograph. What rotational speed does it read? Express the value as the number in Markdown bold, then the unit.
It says **6900** rpm
